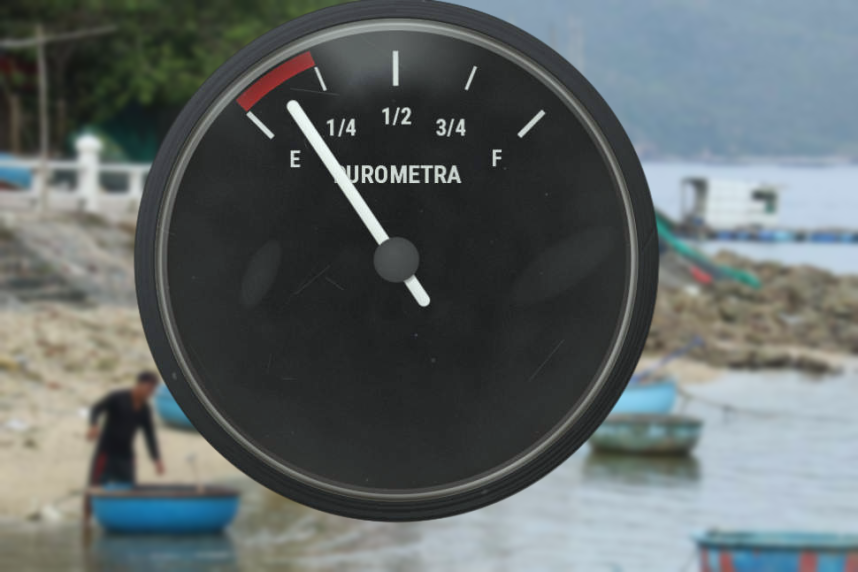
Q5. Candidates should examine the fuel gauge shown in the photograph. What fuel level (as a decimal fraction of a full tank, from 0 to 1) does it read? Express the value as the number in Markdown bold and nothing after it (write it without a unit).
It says **0.125**
